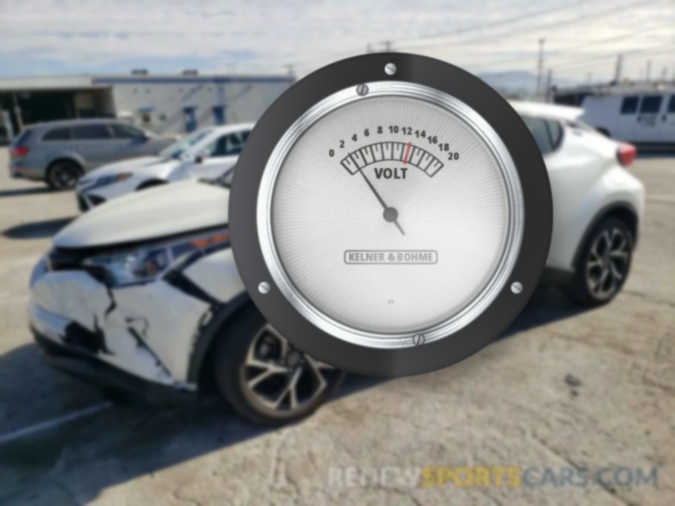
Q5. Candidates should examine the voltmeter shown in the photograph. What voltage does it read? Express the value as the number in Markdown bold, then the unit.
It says **2** V
